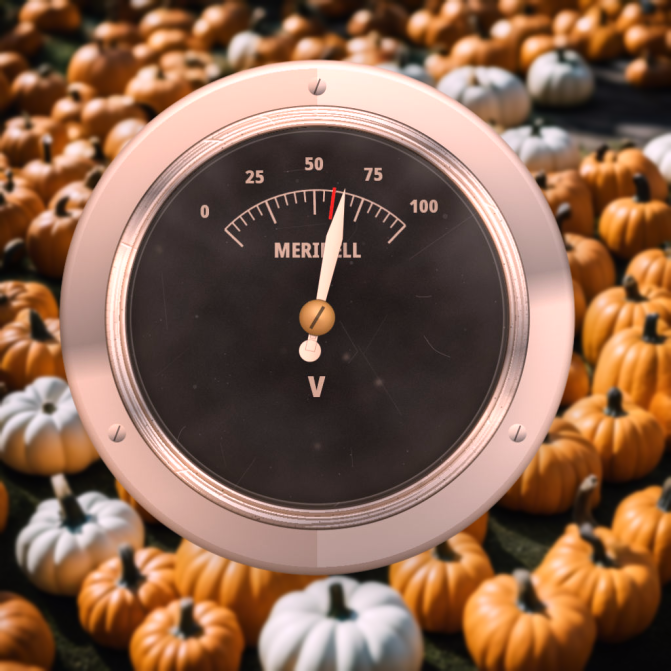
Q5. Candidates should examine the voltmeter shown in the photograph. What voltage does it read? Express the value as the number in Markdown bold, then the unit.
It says **65** V
